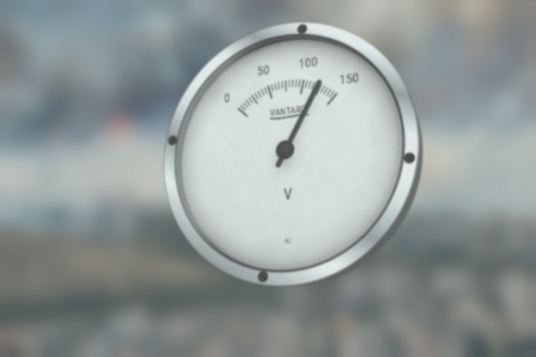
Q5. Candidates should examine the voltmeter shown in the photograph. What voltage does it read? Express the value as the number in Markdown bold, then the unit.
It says **125** V
